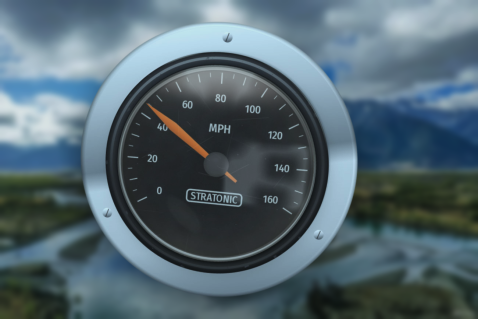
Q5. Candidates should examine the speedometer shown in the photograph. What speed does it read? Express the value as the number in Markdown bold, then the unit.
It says **45** mph
